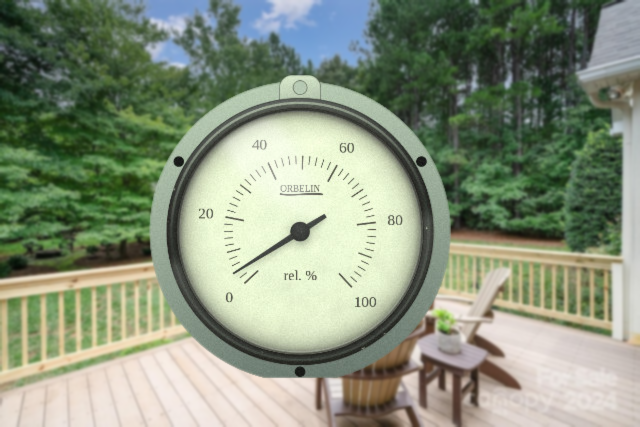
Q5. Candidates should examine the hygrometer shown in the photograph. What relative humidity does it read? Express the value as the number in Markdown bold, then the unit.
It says **4** %
